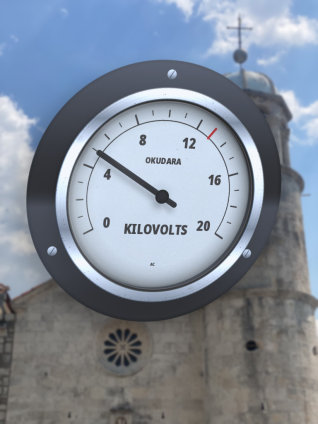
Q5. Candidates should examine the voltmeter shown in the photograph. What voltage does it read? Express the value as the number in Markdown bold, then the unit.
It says **5** kV
